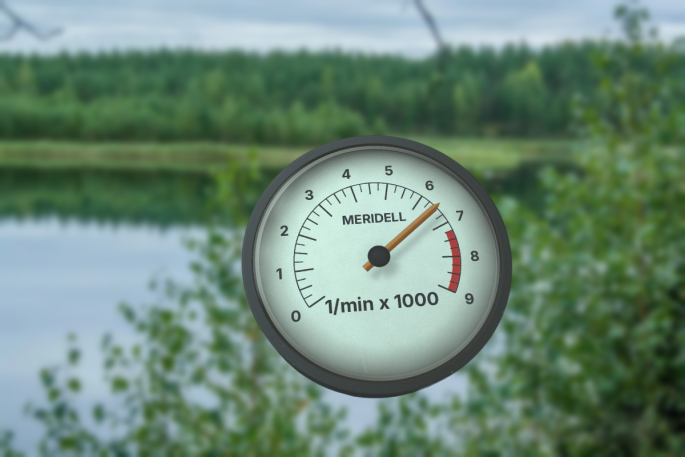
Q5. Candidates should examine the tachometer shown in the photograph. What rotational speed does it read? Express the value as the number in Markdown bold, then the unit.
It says **6500** rpm
